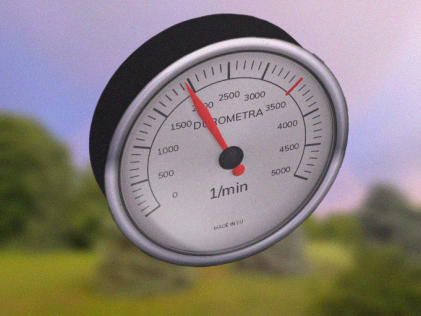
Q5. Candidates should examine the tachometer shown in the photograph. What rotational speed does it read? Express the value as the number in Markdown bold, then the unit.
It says **1950** rpm
